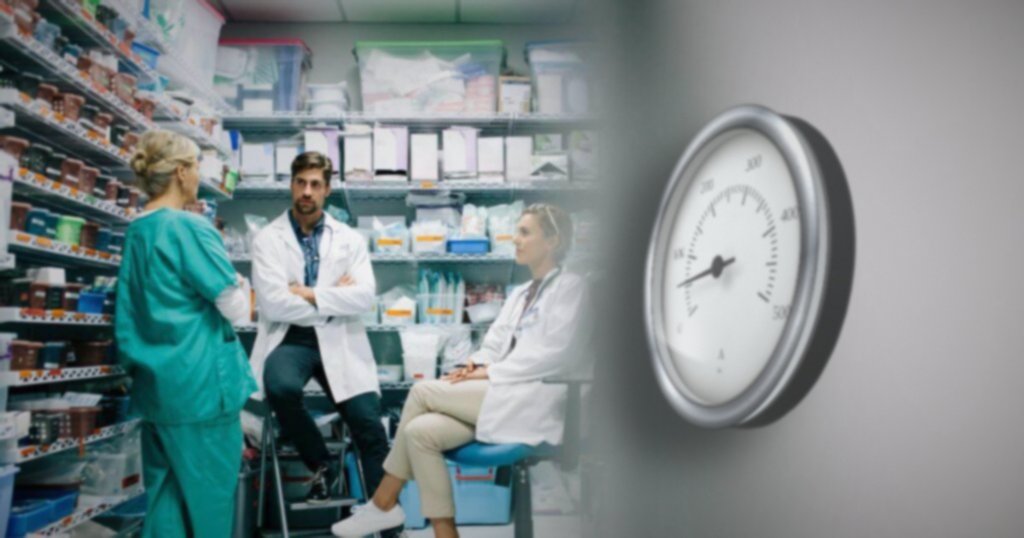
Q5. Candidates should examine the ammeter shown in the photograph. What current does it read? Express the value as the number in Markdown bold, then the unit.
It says **50** A
